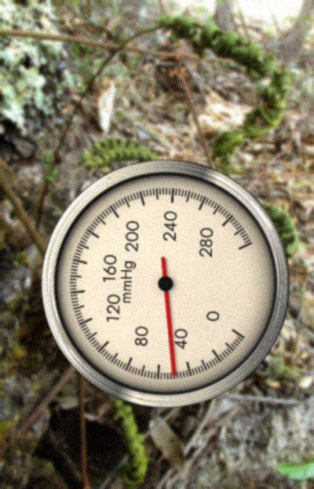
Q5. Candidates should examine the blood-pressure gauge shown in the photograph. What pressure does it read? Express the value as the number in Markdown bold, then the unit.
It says **50** mmHg
